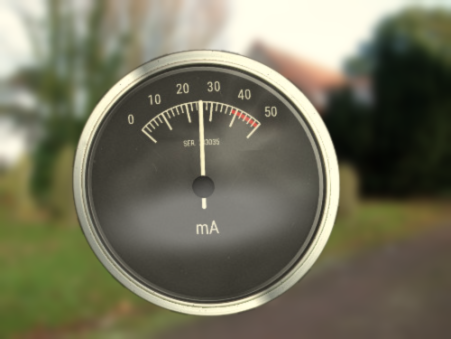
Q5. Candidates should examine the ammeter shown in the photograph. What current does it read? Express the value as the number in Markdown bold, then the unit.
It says **26** mA
